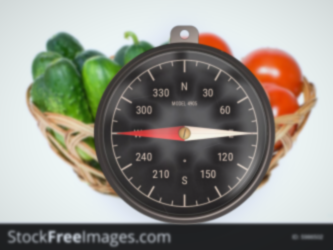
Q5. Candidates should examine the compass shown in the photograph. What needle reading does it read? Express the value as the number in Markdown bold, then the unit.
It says **270** °
